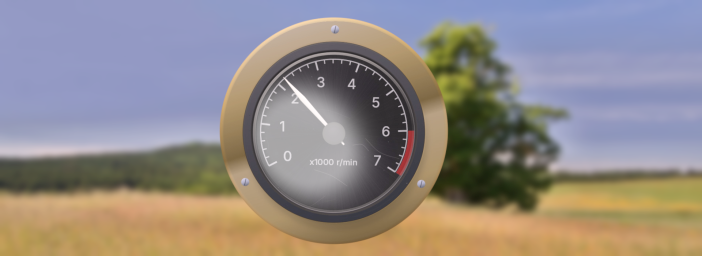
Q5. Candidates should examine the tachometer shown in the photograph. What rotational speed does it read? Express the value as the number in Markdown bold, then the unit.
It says **2200** rpm
